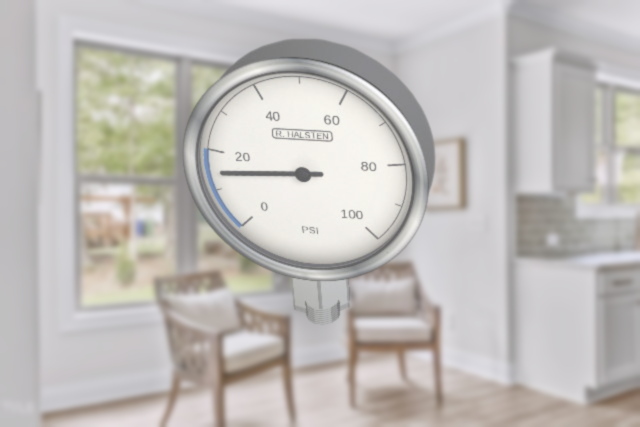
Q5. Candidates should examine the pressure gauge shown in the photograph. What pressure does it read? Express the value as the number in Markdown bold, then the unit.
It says **15** psi
